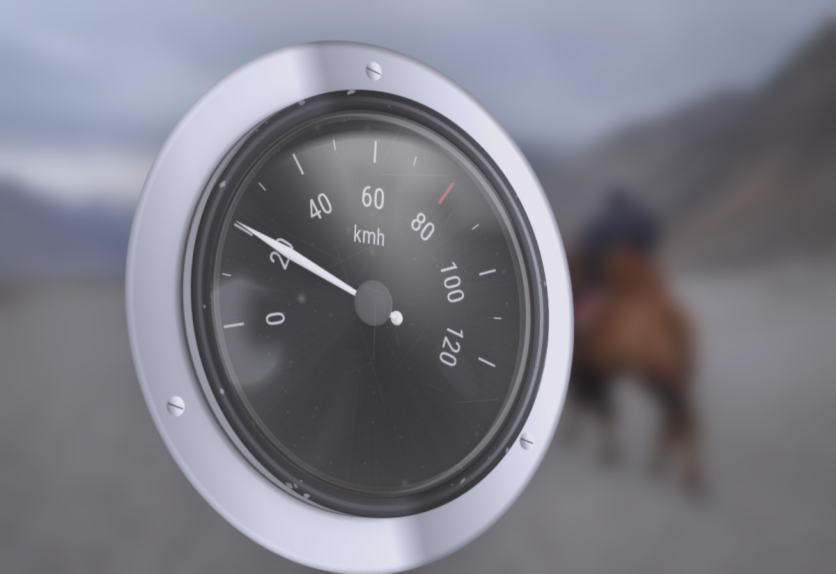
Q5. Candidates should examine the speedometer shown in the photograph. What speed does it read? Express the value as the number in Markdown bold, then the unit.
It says **20** km/h
